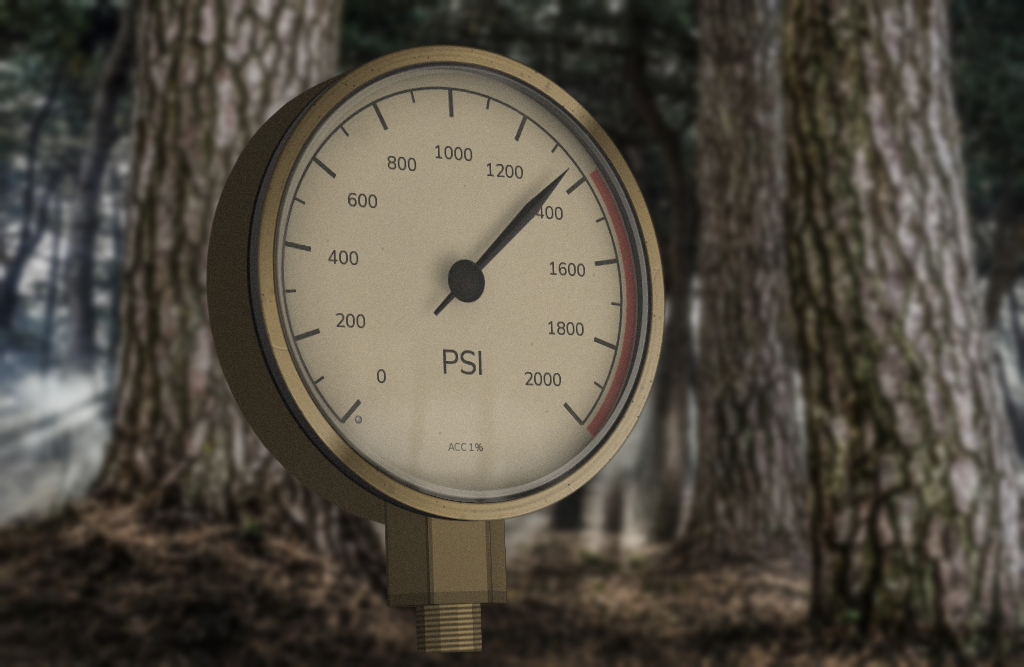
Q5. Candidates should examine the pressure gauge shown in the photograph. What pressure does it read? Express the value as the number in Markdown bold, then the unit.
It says **1350** psi
